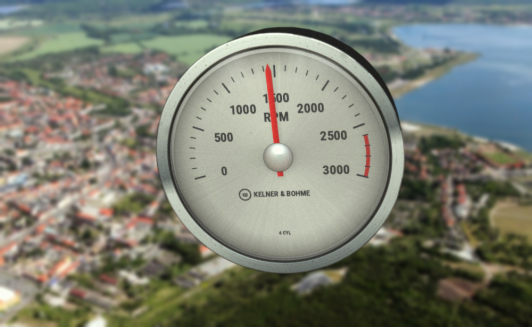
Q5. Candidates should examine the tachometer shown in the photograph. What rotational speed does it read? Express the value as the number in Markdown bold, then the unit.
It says **1450** rpm
